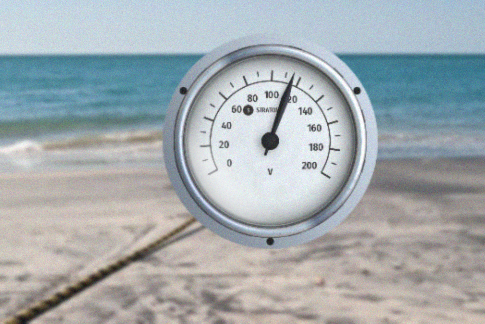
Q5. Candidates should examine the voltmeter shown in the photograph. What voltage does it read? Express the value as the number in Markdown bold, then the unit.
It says **115** V
